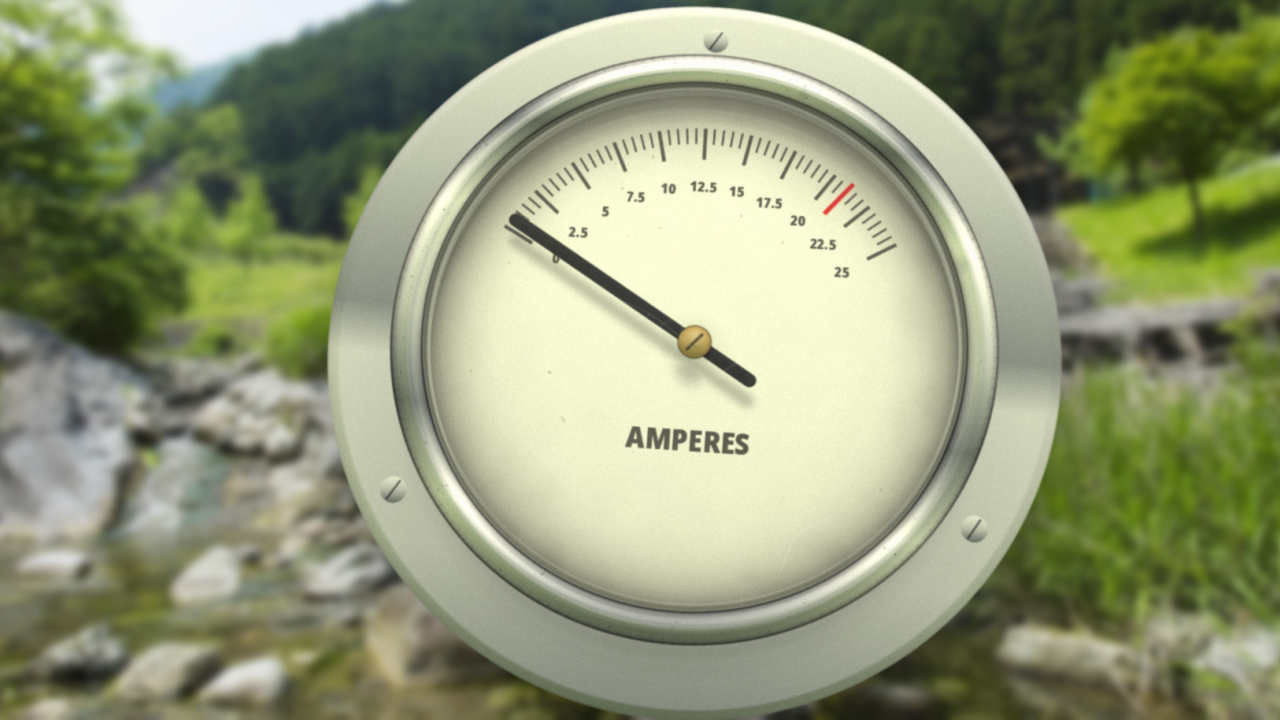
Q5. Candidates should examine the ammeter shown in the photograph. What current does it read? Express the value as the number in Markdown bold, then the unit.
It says **0.5** A
